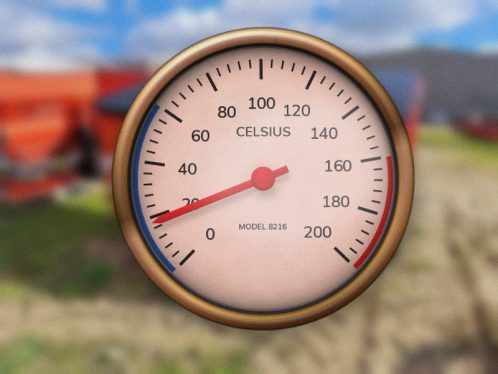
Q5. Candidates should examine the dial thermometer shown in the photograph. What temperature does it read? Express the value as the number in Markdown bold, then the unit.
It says **18** °C
